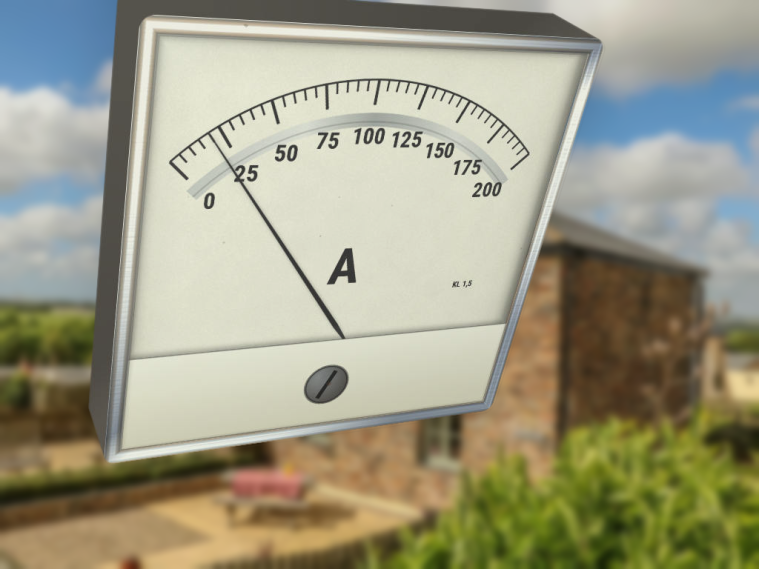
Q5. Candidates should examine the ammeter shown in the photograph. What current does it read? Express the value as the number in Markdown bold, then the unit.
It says **20** A
